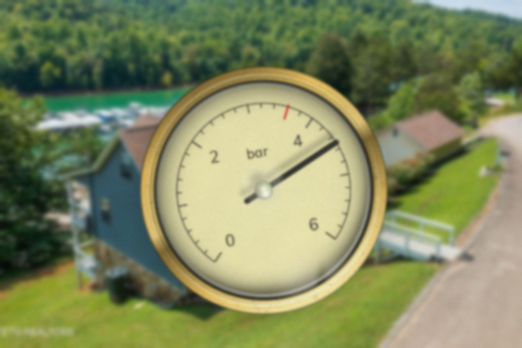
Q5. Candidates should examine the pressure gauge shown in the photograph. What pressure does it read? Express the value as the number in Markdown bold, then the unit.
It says **4.5** bar
